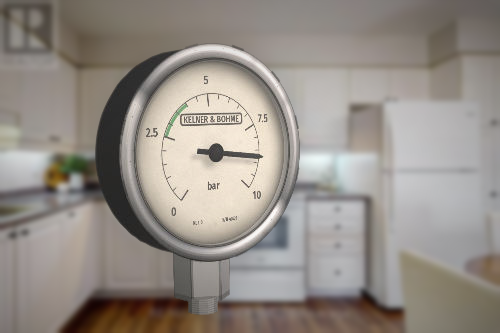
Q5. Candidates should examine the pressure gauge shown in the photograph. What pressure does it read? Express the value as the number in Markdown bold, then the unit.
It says **8.75** bar
